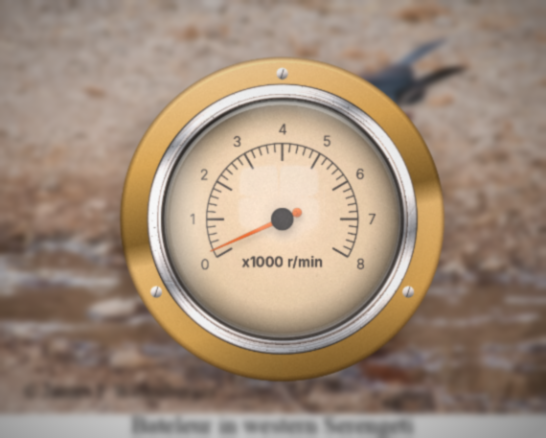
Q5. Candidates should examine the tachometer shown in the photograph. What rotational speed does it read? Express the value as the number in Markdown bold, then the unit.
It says **200** rpm
